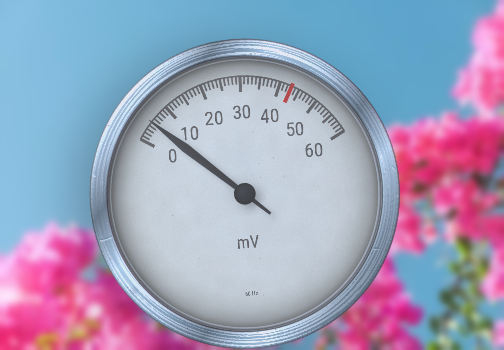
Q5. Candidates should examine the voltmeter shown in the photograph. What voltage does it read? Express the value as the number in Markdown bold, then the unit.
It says **5** mV
